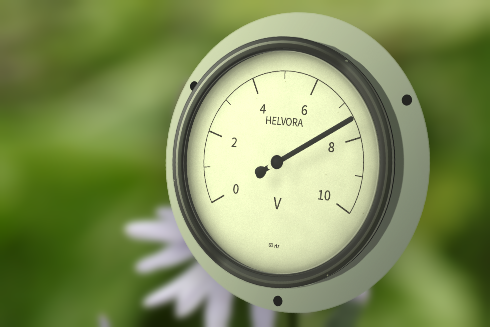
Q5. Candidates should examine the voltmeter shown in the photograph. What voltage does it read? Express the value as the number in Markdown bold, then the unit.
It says **7.5** V
